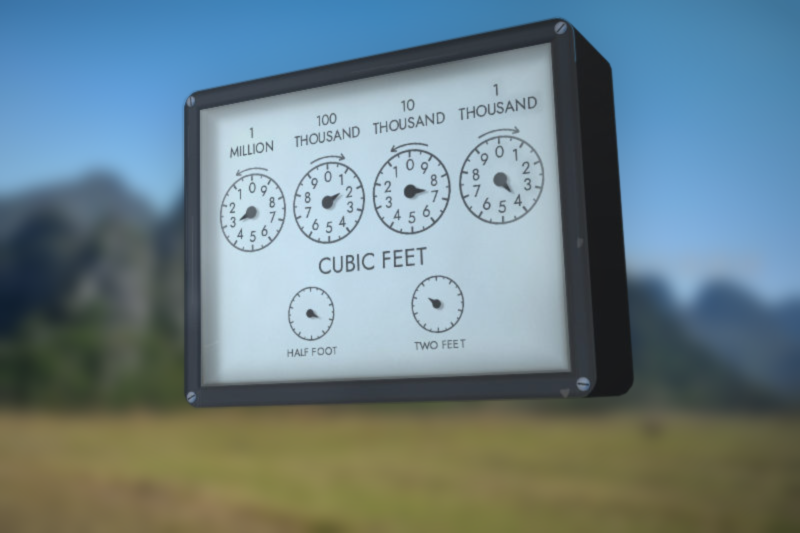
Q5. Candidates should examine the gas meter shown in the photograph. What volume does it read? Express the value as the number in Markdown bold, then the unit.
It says **317400** ft³
